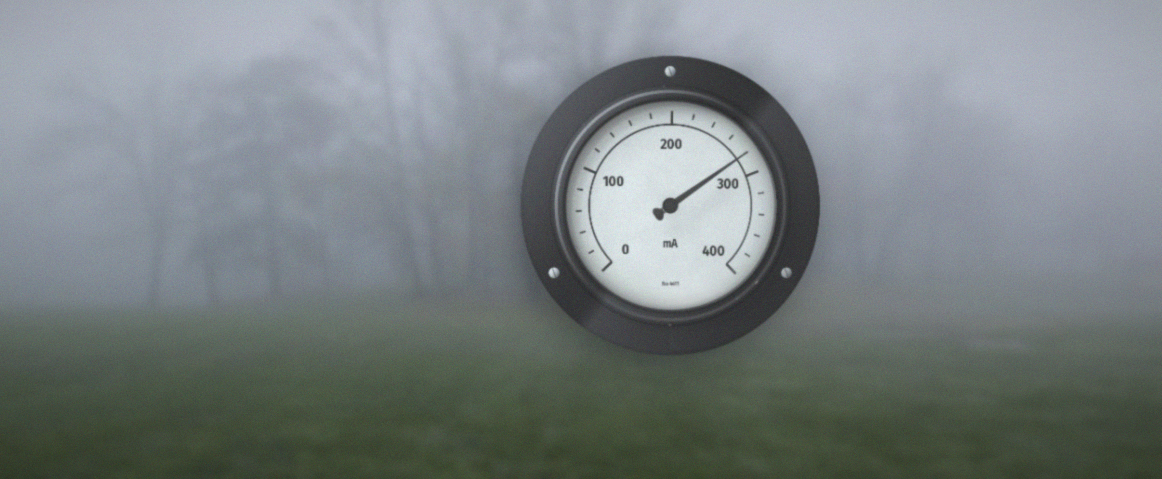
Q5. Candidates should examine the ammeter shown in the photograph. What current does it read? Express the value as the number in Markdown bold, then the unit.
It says **280** mA
